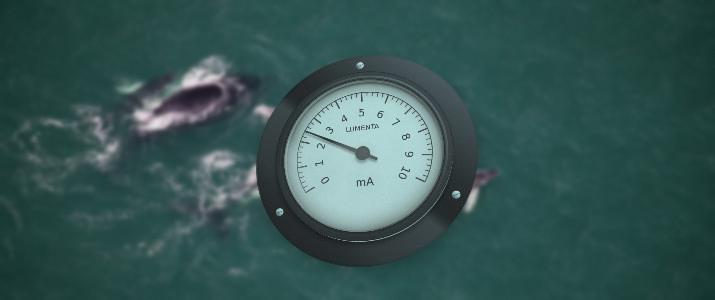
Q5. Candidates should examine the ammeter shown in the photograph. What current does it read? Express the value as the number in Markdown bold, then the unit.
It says **2.4** mA
